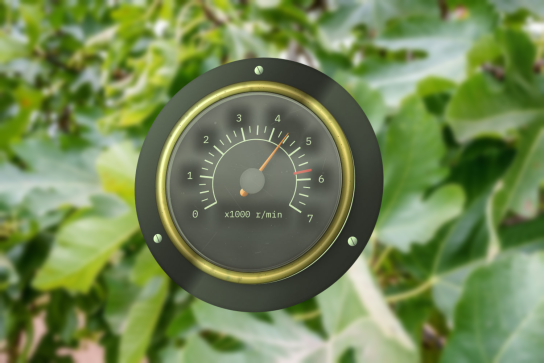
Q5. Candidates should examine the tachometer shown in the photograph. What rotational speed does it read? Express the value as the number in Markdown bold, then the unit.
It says **4500** rpm
